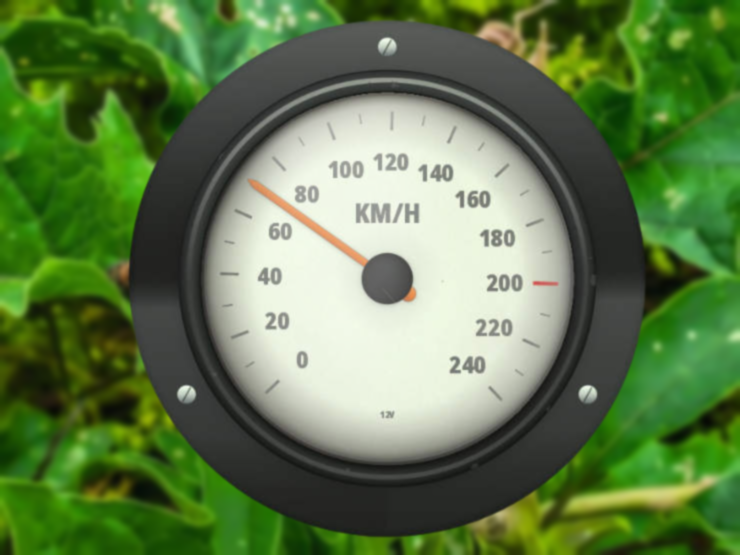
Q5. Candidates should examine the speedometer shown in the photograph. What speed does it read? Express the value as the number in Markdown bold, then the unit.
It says **70** km/h
